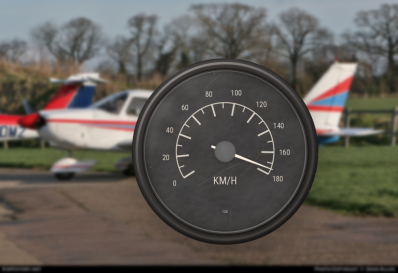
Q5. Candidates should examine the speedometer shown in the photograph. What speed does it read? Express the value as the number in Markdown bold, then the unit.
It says **175** km/h
